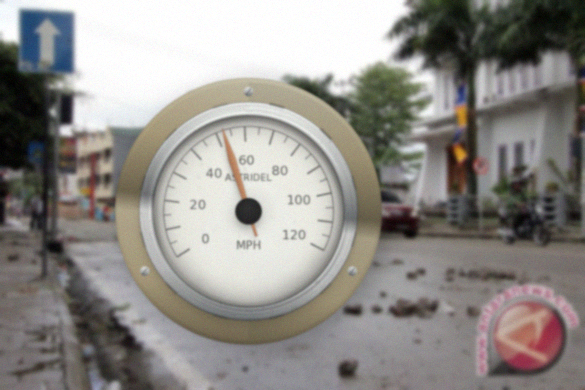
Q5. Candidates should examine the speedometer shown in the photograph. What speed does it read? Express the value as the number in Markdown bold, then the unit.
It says **52.5** mph
